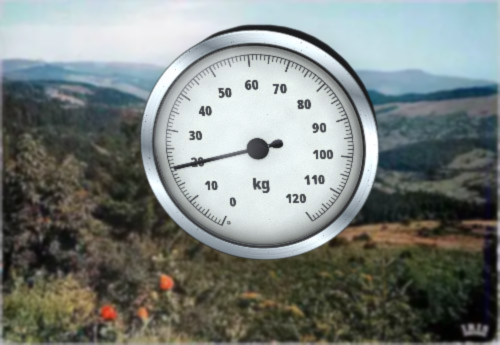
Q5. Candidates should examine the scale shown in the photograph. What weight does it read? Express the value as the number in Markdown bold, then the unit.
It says **20** kg
